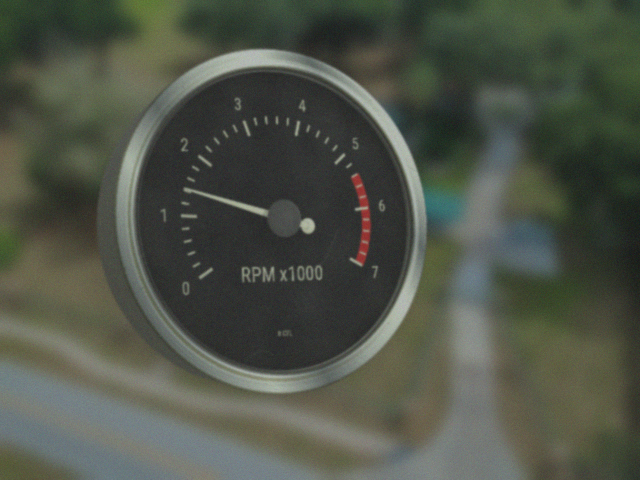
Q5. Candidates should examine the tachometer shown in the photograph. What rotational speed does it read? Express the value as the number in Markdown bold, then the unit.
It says **1400** rpm
